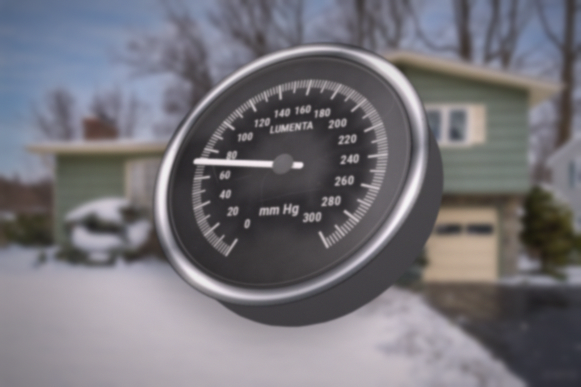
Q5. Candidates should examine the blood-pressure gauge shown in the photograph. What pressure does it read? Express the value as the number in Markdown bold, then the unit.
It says **70** mmHg
